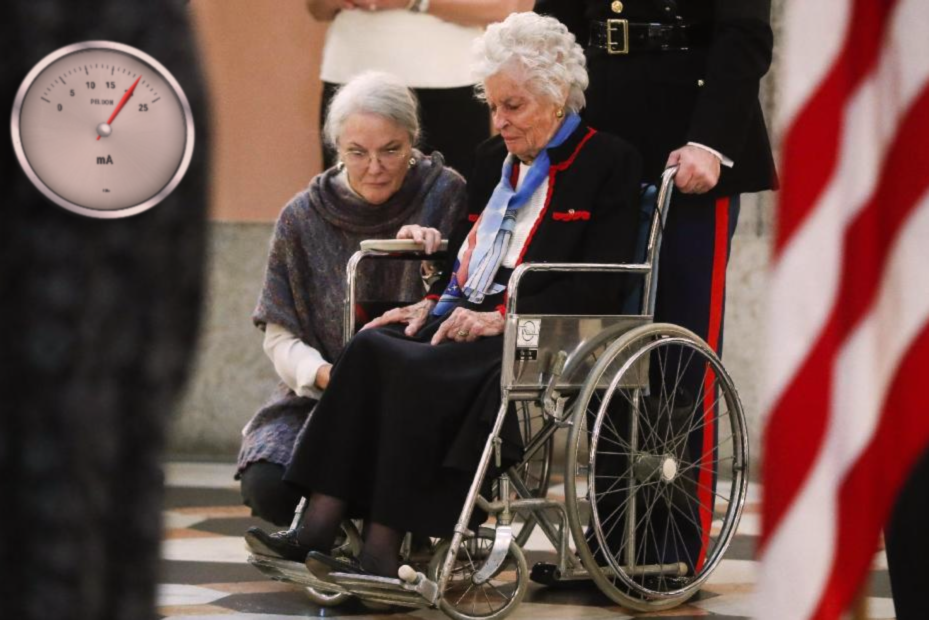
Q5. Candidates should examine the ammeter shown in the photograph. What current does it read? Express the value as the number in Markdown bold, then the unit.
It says **20** mA
